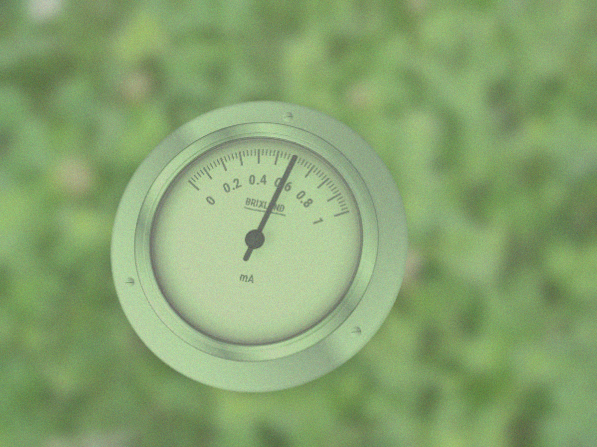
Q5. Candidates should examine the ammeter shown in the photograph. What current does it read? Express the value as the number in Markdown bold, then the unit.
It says **0.6** mA
